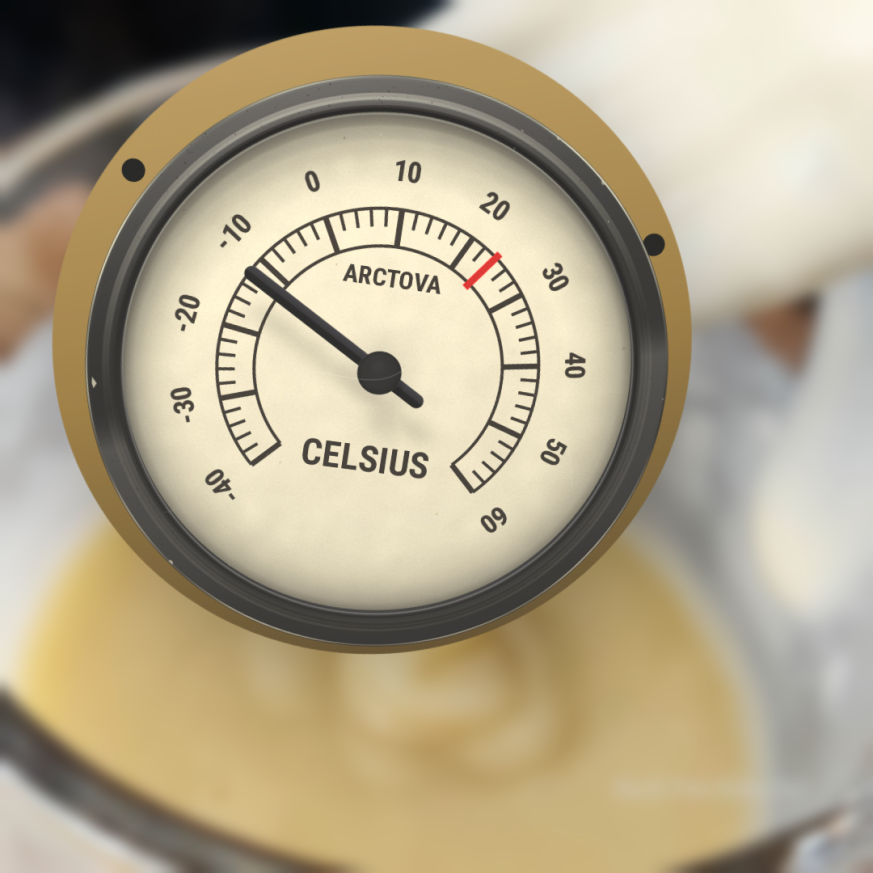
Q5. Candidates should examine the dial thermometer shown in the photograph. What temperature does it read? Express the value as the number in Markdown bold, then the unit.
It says **-12** °C
